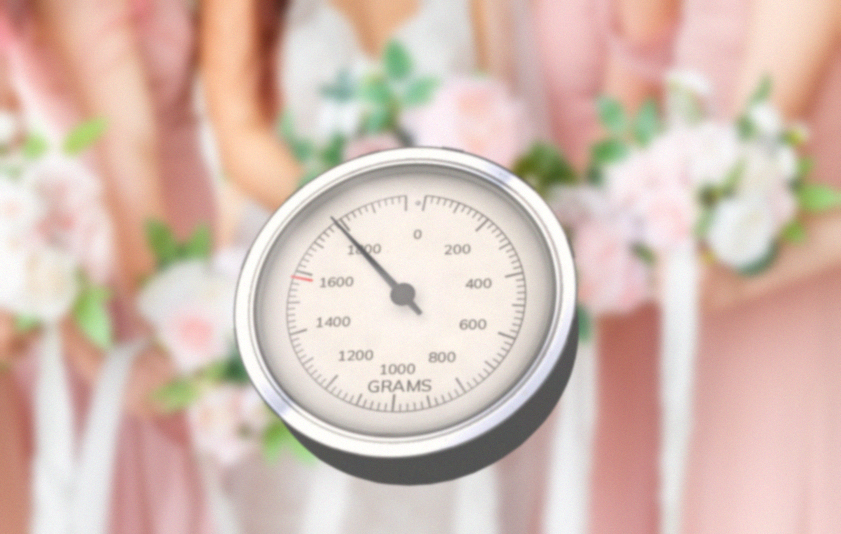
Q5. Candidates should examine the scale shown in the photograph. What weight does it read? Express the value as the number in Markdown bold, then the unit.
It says **1780** g
